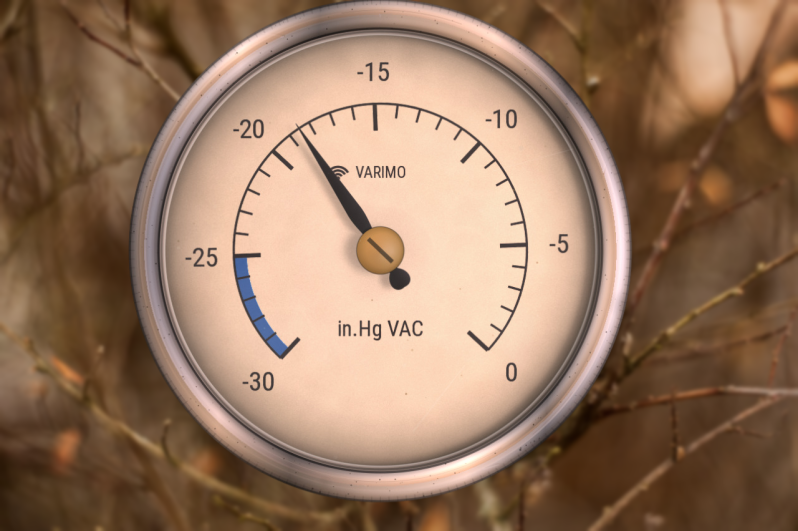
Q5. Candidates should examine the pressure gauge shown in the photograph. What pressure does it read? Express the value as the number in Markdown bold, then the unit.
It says **-18.5** inHg
